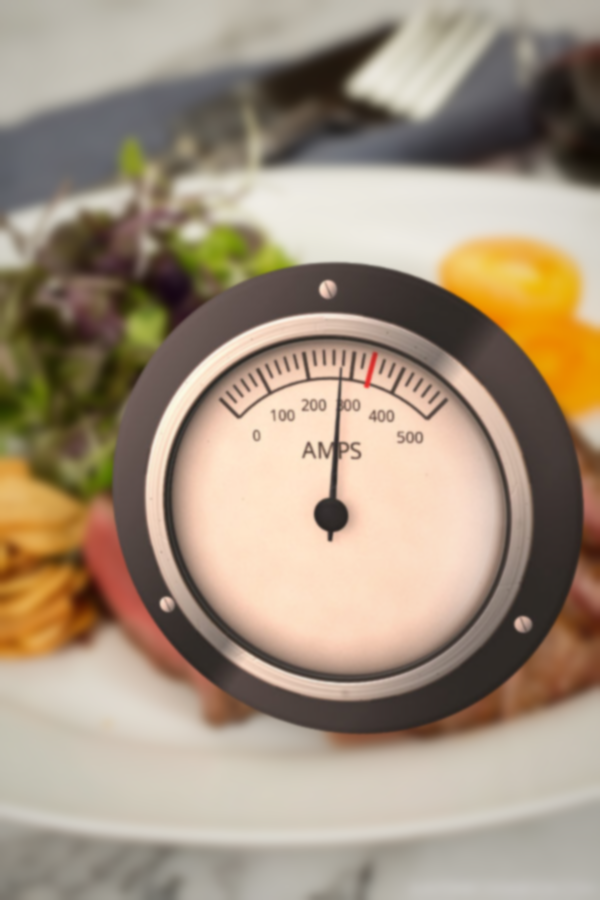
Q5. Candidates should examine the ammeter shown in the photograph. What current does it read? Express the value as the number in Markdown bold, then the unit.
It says **280** A
